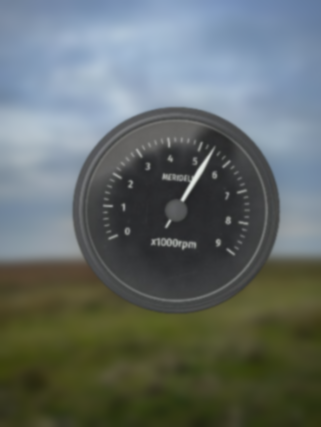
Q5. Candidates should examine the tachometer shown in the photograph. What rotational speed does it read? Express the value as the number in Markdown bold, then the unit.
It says **5400** rpm
